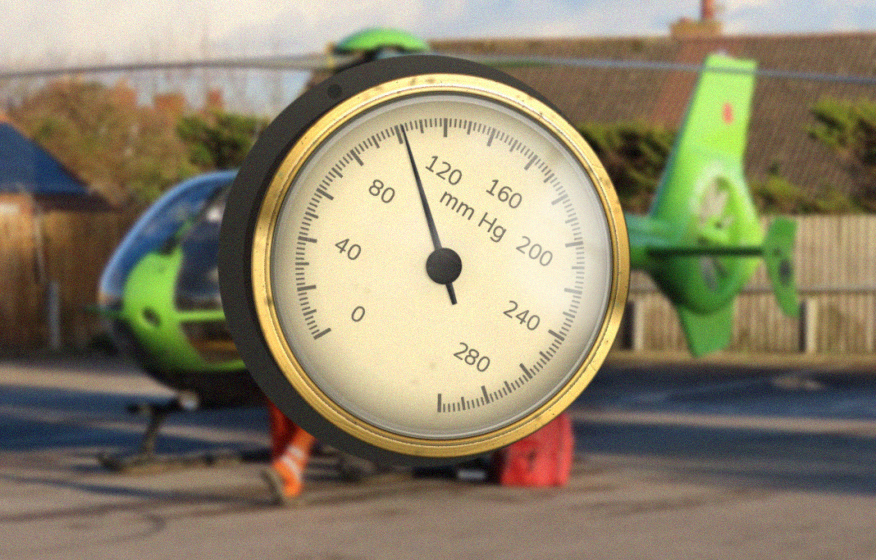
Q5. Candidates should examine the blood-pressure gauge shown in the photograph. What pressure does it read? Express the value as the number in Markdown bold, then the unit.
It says **102** mmHg
